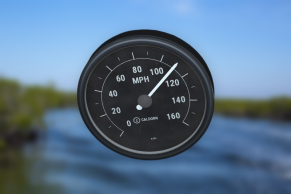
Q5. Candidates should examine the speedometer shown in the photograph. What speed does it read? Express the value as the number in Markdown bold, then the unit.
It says **110** mph
